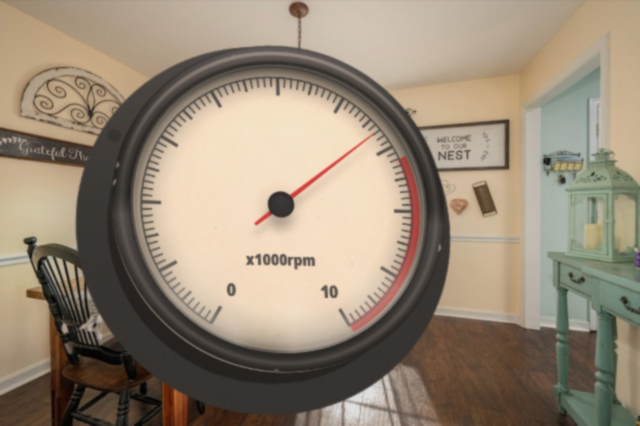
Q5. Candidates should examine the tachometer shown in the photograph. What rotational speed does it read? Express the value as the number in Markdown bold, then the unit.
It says **6700** rpm
